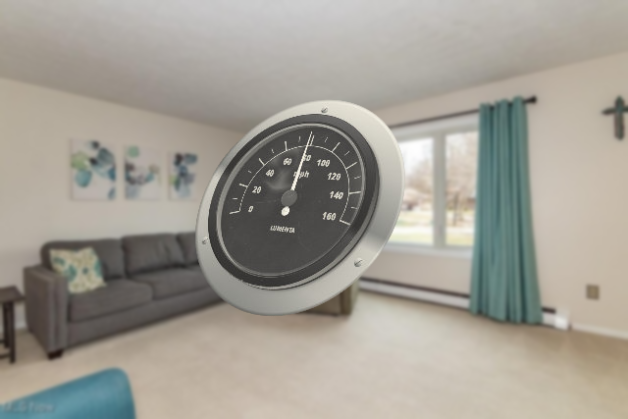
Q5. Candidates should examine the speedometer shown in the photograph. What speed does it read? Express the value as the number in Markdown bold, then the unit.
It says **80** mph
